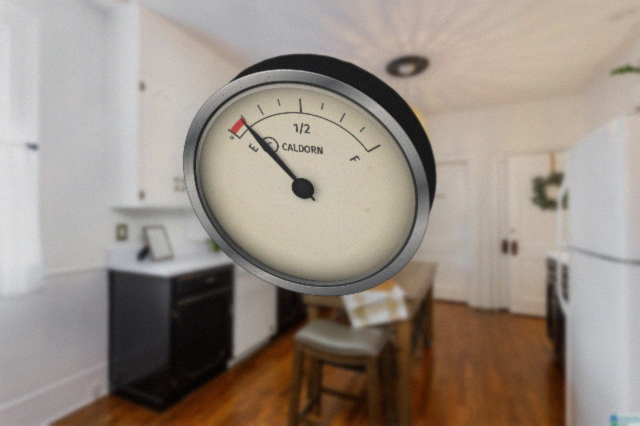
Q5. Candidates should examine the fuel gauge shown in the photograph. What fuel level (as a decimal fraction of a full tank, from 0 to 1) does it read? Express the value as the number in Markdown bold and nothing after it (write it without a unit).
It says **0.125**
